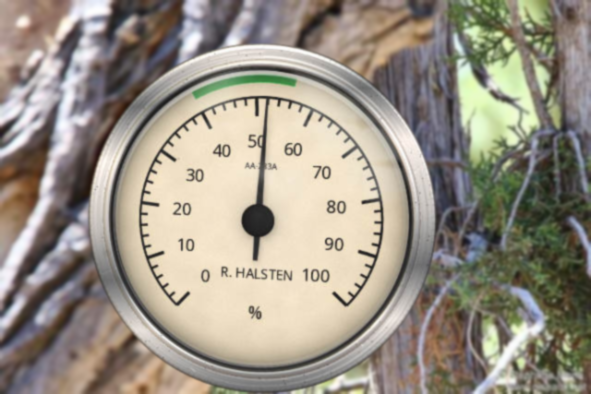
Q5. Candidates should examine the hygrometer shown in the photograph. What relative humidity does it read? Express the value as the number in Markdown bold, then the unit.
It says **52** %
